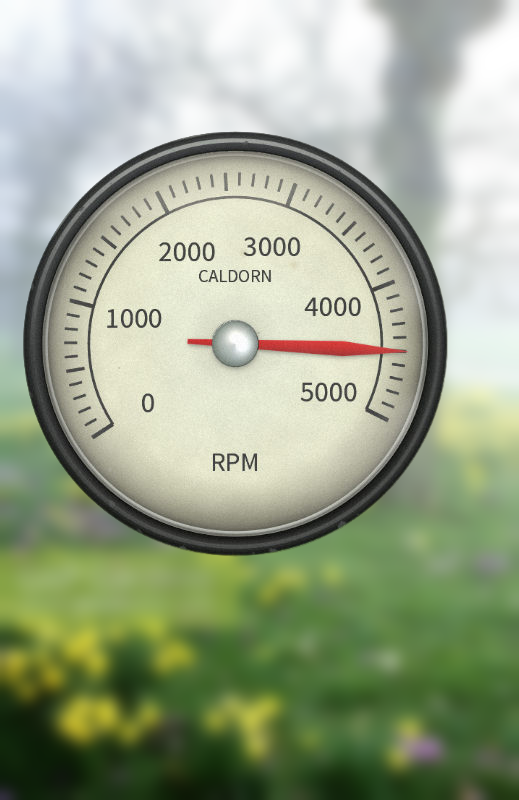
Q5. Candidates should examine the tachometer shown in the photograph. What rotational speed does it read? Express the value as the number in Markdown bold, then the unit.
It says **4500** rpm
